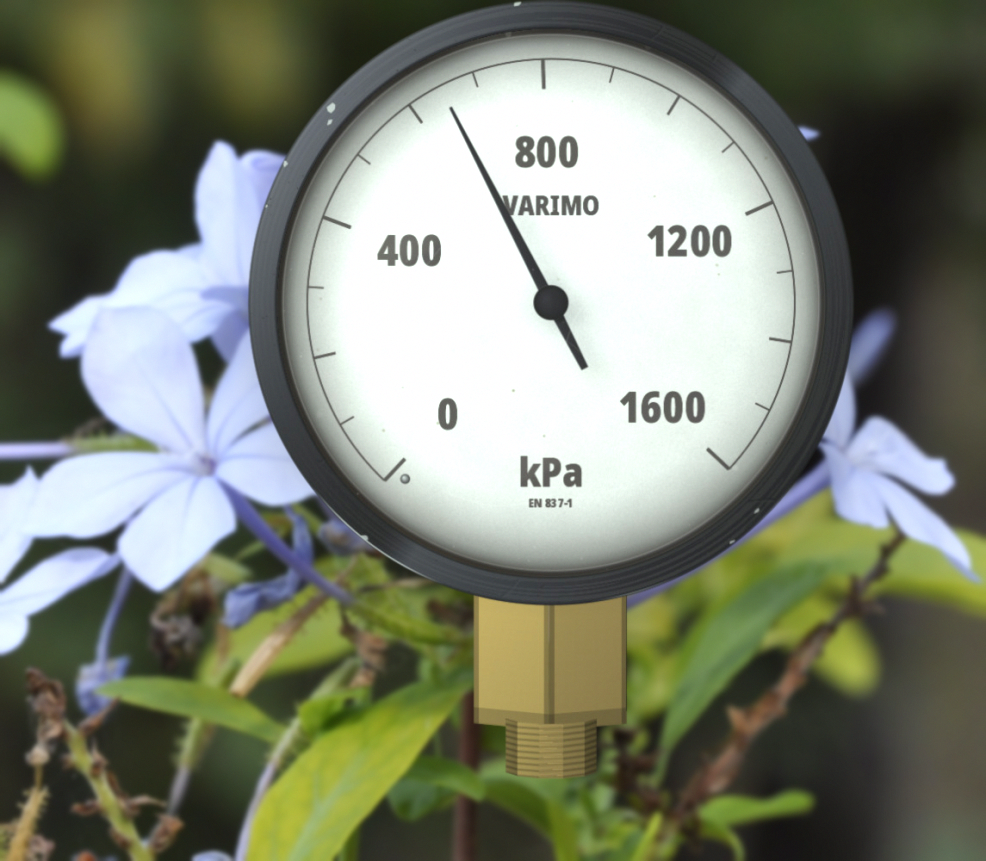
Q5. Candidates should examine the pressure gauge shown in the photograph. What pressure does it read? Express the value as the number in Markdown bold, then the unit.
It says **650** kPa
